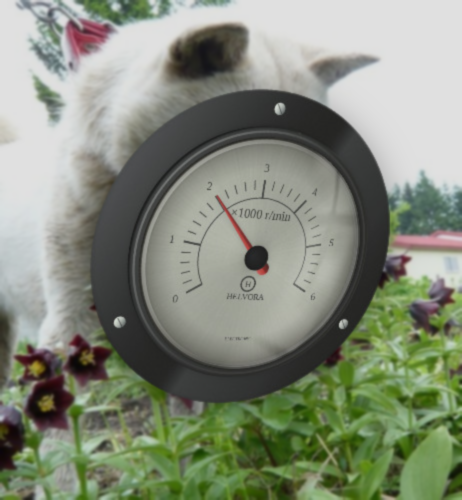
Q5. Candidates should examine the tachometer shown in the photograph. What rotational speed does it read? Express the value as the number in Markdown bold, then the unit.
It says **2000** rpm
